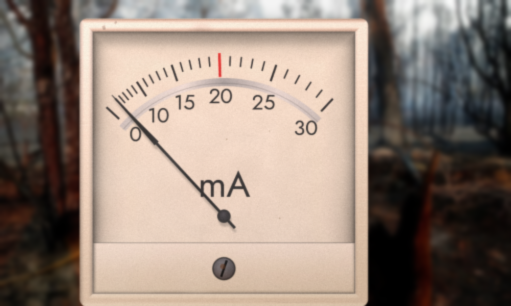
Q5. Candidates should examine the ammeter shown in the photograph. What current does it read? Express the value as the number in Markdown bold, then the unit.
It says **5** mA
